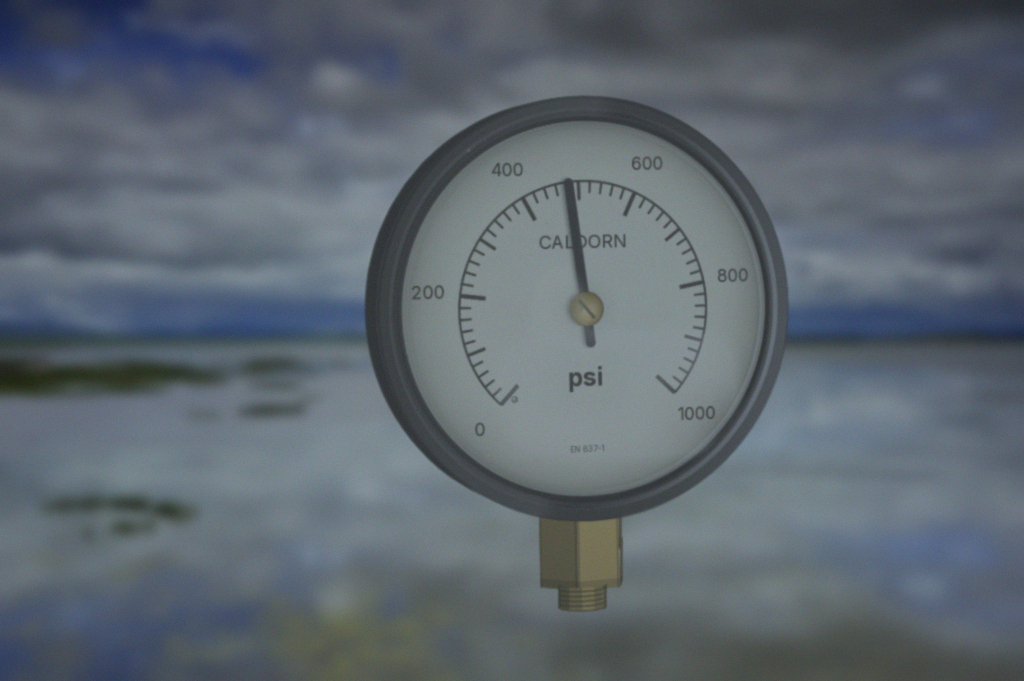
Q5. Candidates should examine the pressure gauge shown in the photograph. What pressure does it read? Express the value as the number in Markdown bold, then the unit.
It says **480** psi
